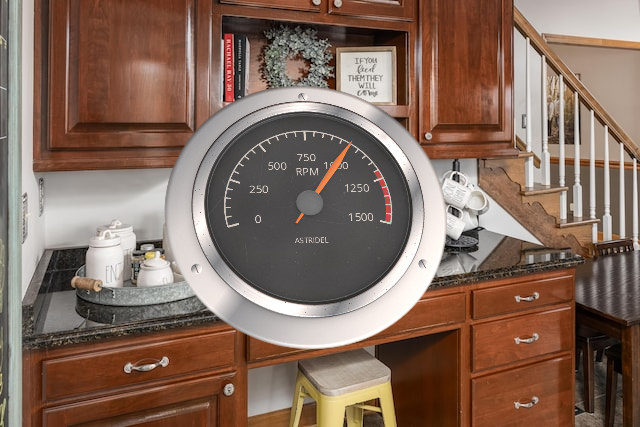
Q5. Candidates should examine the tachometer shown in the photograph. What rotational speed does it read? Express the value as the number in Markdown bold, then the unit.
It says **1000** rpm
